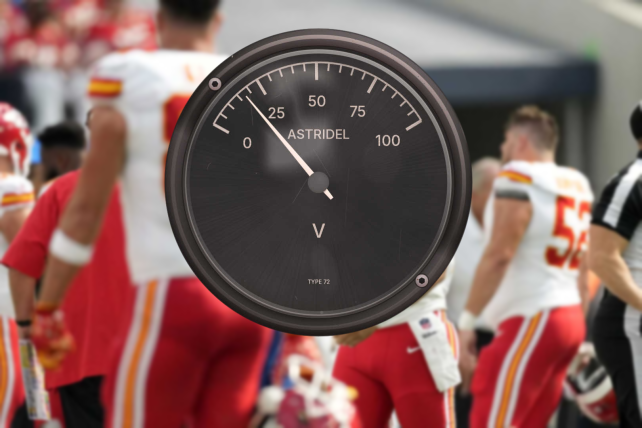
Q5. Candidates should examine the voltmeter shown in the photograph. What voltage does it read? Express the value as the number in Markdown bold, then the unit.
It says **17.5** V
